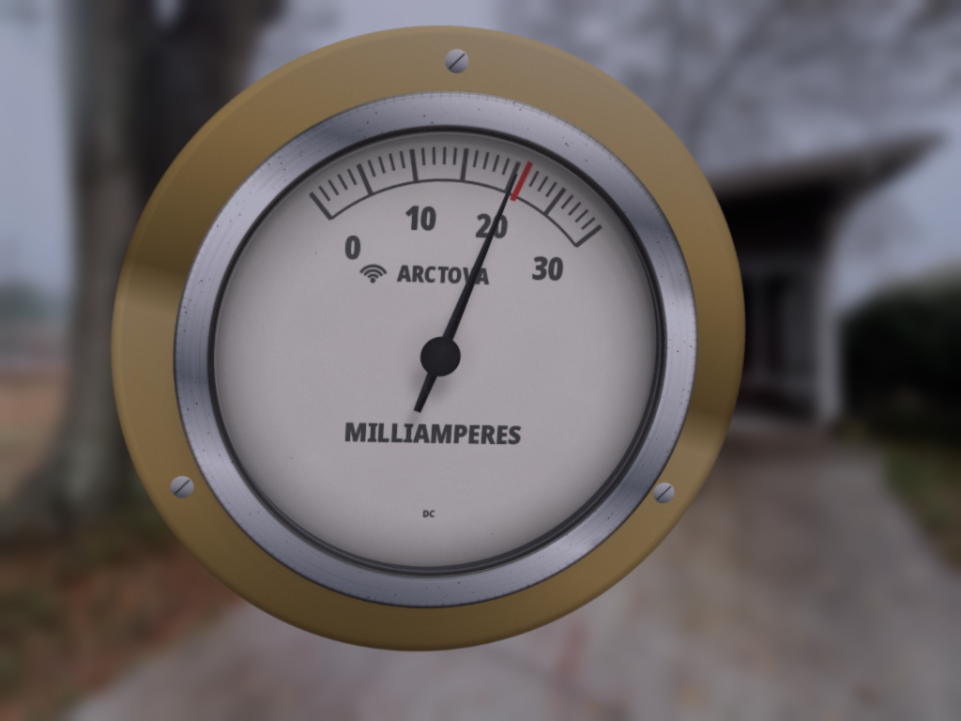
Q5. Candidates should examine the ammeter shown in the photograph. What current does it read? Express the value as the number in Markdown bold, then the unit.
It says **20** mA
